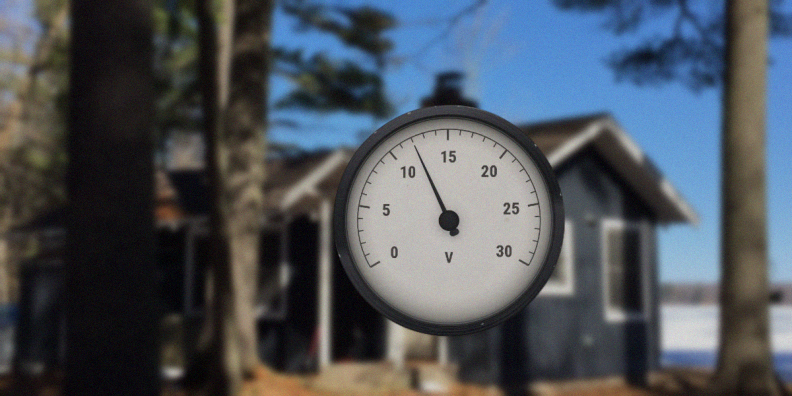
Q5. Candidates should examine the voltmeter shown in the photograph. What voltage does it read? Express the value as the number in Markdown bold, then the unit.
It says **12** V
